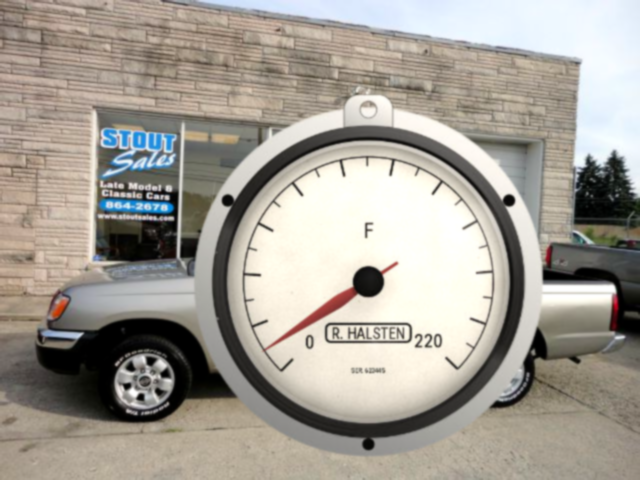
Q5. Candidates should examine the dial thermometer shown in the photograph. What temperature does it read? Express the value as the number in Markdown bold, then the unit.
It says **10** °F
